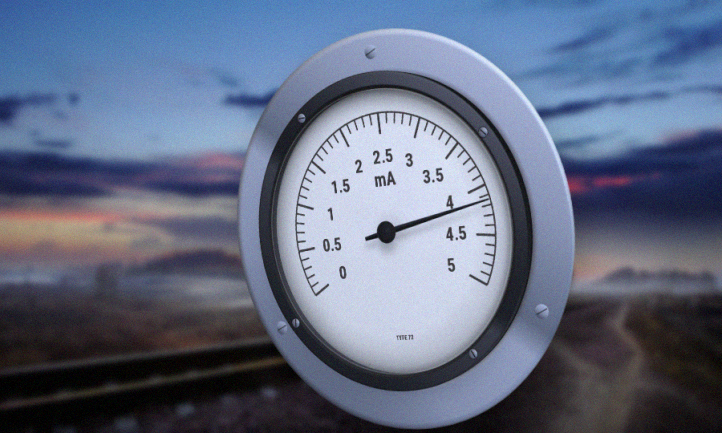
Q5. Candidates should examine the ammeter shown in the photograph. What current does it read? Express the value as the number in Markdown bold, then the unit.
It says **4.15** mA
